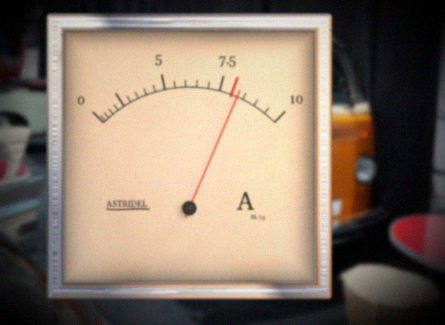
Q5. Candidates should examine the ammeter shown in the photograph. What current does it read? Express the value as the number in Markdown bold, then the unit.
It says **8.25** A
